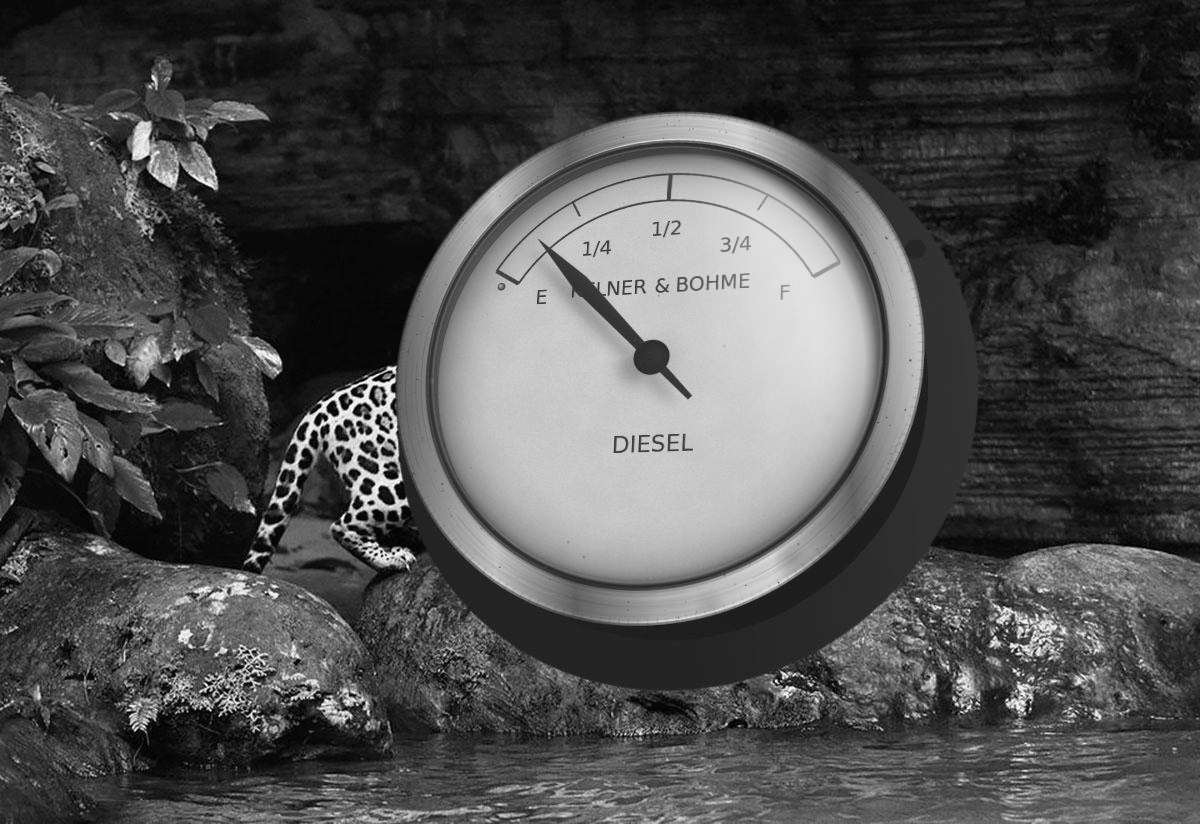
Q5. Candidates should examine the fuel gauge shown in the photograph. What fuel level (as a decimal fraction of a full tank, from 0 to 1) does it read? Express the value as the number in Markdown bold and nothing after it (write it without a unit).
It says **0.125**
